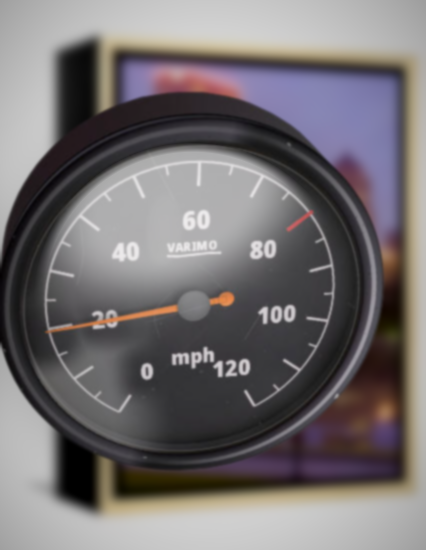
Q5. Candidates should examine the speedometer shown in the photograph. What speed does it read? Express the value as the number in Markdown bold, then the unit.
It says **20** mph
